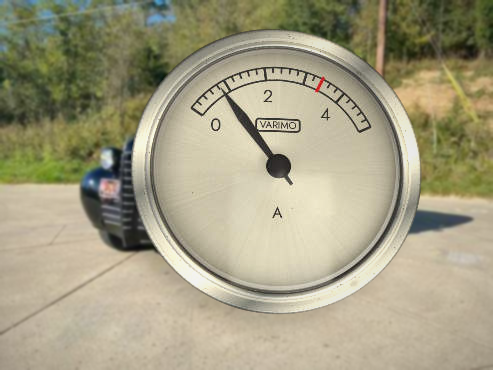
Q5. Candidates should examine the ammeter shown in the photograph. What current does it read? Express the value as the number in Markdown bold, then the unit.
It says **0.8** A
